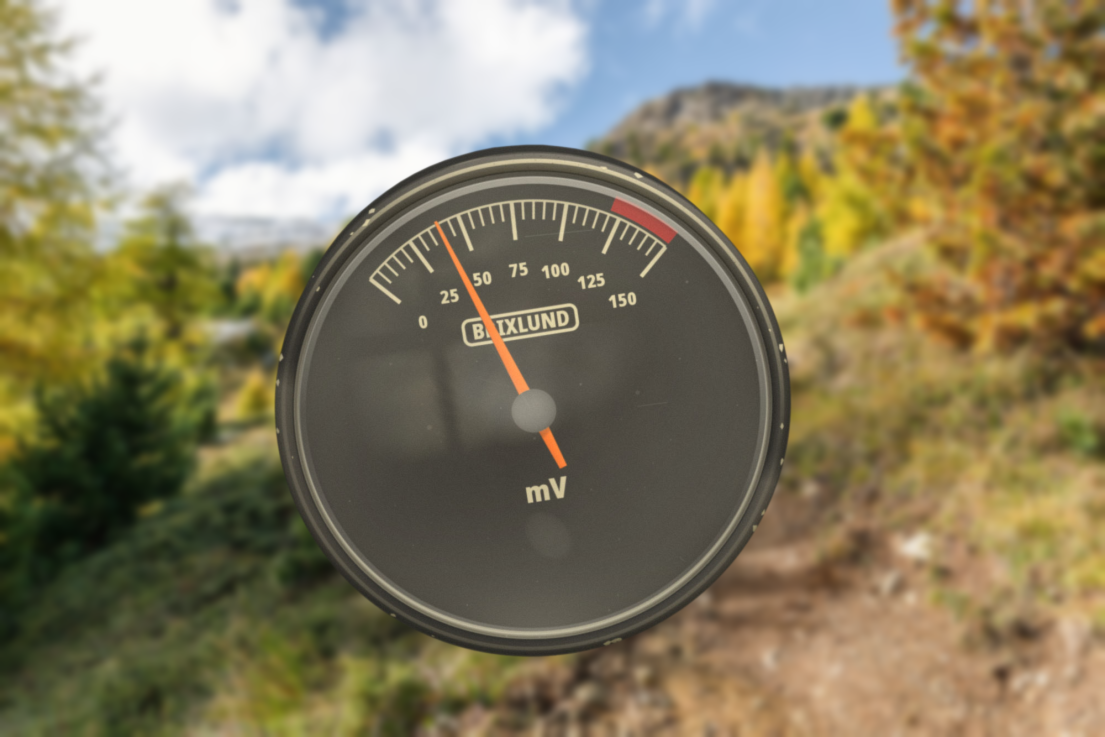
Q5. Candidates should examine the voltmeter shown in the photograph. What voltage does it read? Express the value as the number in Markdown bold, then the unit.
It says **40** mV
